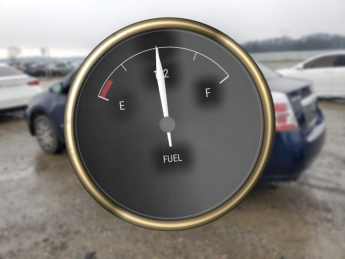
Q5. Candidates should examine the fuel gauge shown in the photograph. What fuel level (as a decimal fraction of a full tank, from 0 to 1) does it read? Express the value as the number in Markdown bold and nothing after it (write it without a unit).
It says **0.5**
